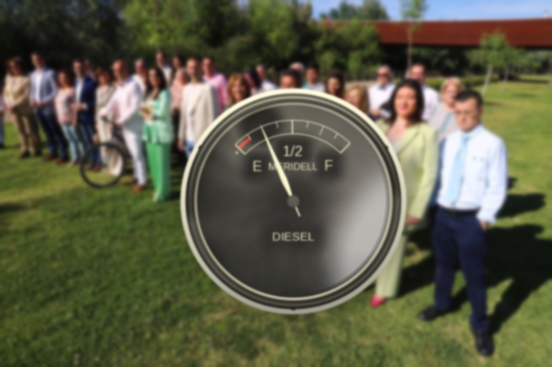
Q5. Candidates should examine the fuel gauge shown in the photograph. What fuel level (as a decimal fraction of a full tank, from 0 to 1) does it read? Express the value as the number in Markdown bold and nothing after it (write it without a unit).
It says **0.25**
